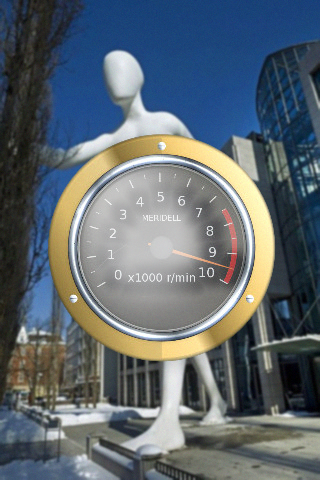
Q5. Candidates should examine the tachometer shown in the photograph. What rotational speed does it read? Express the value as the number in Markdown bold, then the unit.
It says **9500** rpm
